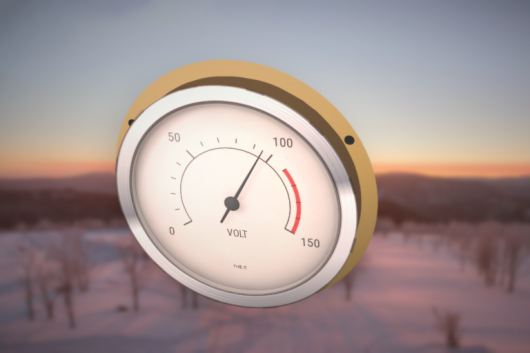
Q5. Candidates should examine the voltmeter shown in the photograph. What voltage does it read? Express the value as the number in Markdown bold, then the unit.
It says **95** V
